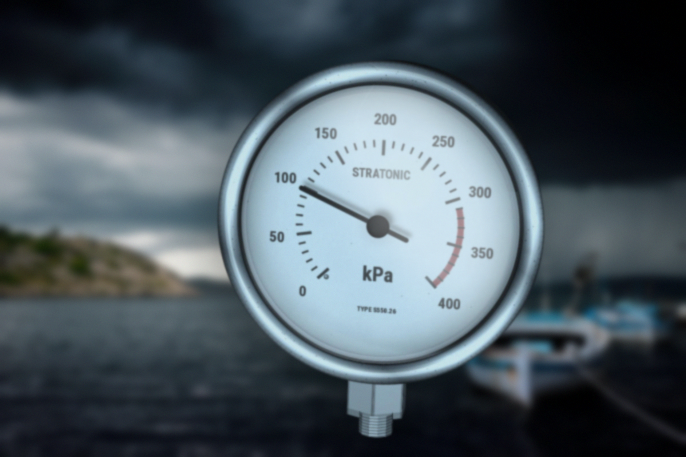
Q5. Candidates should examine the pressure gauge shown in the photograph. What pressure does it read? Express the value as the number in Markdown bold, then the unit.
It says **100** kPa
